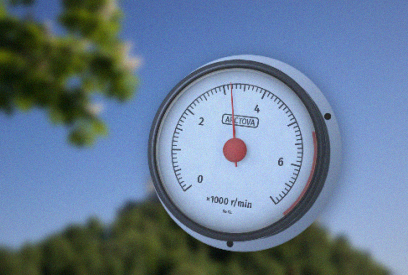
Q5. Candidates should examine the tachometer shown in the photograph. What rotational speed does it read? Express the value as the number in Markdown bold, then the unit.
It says **3200** rpm
